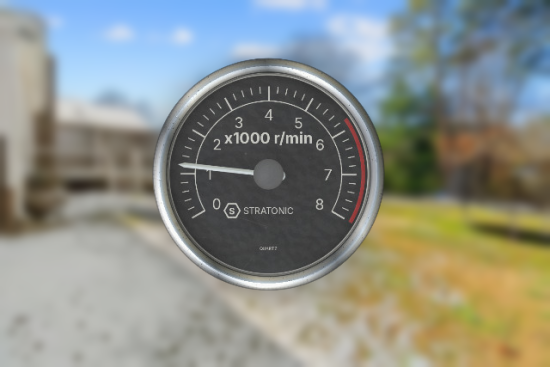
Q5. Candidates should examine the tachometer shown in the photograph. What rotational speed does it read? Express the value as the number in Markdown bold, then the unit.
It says **1200** rpm
